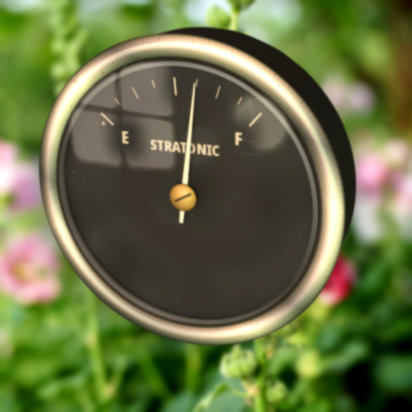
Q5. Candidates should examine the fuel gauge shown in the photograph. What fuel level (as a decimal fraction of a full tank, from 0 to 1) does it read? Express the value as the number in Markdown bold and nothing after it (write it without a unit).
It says **0.625**
